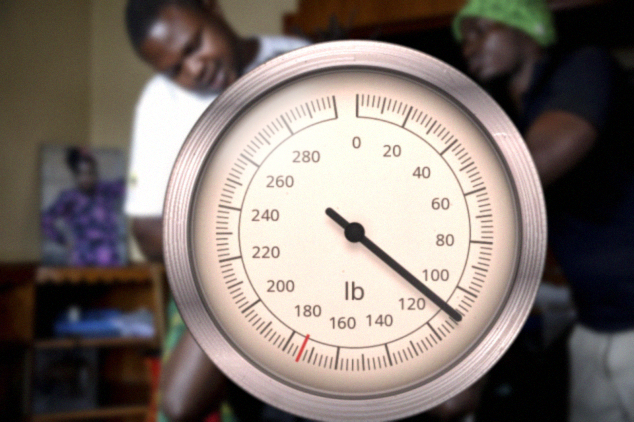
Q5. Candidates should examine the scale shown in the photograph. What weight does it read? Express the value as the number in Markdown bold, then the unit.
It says **110** lb
